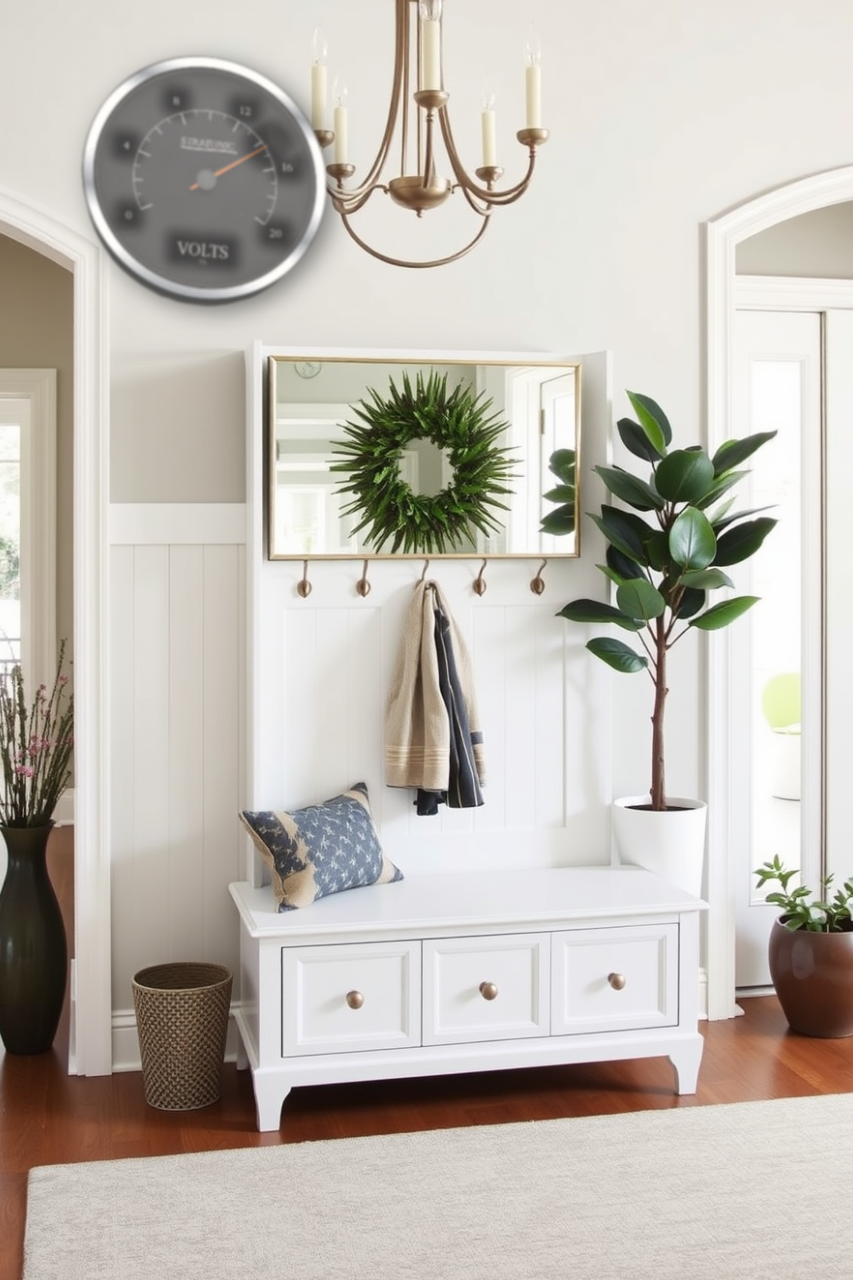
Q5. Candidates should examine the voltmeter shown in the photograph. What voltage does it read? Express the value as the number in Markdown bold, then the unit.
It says **14.5** V
